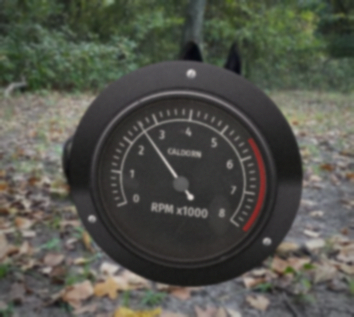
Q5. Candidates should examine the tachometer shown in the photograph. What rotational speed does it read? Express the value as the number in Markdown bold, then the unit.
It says **2600** rpm
